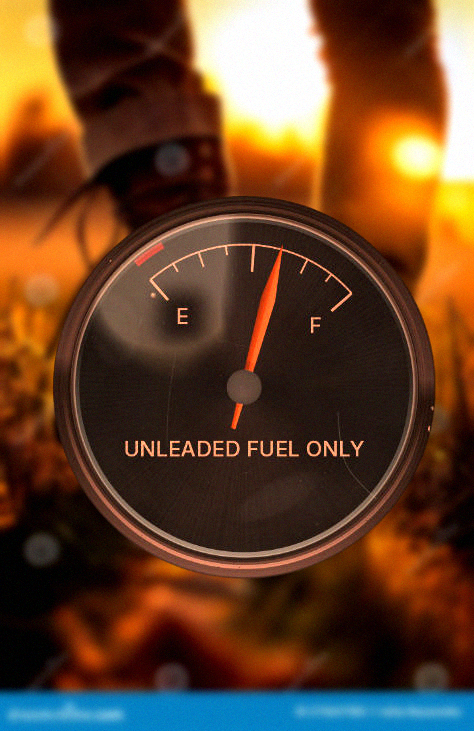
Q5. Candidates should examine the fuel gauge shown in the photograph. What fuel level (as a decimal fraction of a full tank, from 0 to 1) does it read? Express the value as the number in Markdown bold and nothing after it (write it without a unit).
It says **0.625**
